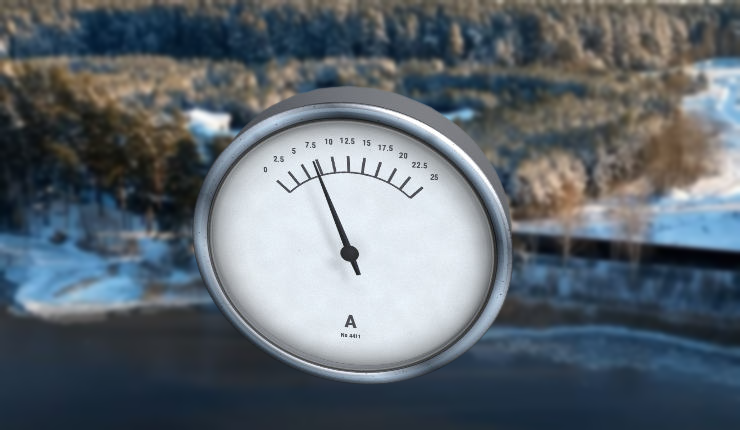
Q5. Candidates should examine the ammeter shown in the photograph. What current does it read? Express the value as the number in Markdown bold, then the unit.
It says **7.5** A
